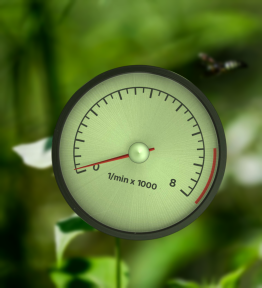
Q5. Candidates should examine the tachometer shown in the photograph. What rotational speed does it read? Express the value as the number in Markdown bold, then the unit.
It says **125** rpm
